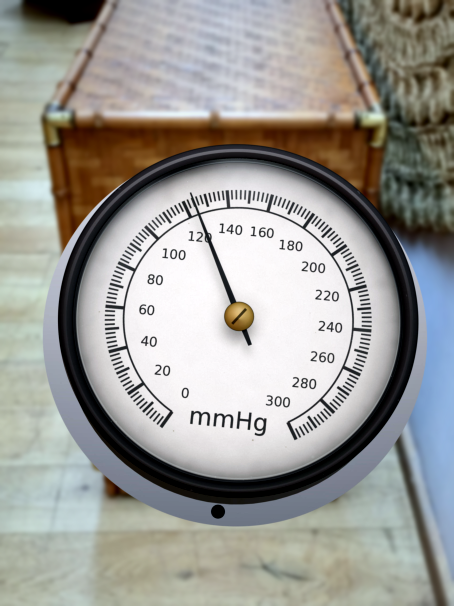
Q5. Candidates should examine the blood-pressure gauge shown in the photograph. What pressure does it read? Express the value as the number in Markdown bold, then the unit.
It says **124** mmHg
